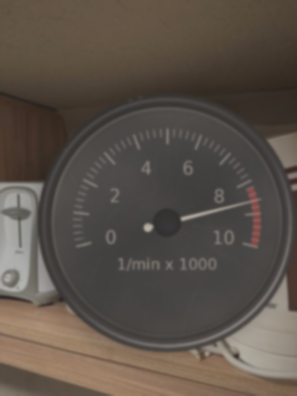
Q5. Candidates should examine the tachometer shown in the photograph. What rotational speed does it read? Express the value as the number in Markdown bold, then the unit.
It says **8600** rpm
